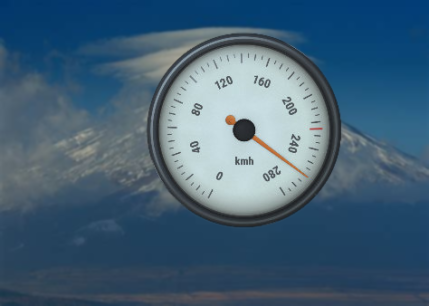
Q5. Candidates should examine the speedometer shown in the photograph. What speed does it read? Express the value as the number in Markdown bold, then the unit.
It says **260** km/h
